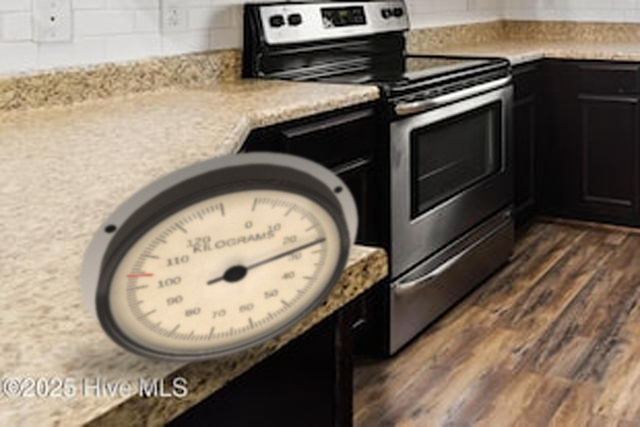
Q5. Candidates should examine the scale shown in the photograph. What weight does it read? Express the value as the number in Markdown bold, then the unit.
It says **25** kg
